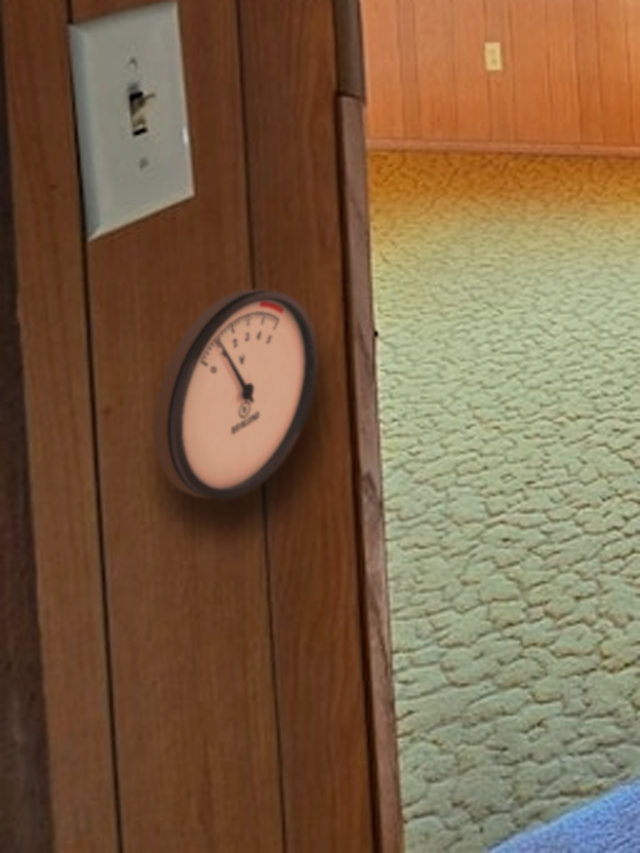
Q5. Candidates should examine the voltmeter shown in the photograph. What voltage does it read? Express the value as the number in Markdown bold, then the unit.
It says **1** V
